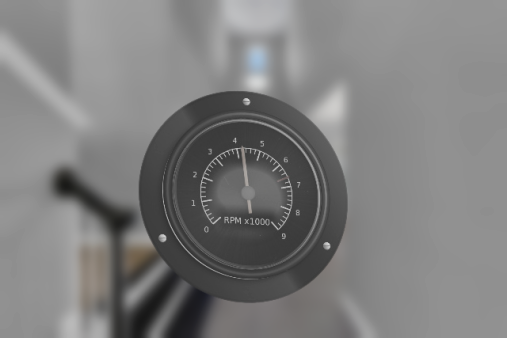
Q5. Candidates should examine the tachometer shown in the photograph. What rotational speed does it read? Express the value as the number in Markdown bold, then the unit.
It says **4200** rpm
